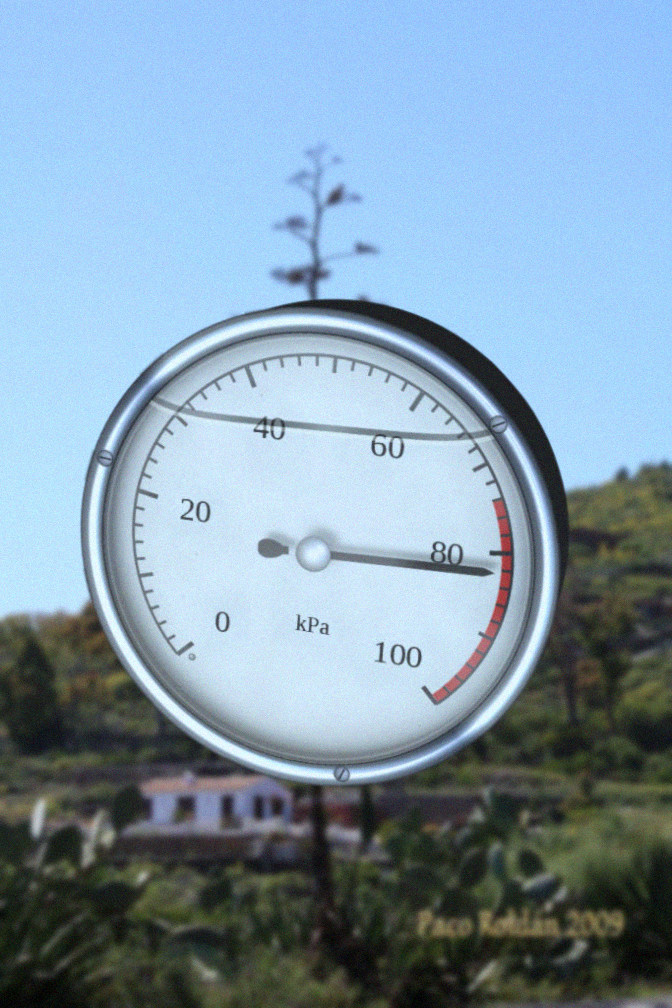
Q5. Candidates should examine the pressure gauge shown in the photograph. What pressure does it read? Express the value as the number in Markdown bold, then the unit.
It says **82** kPa
